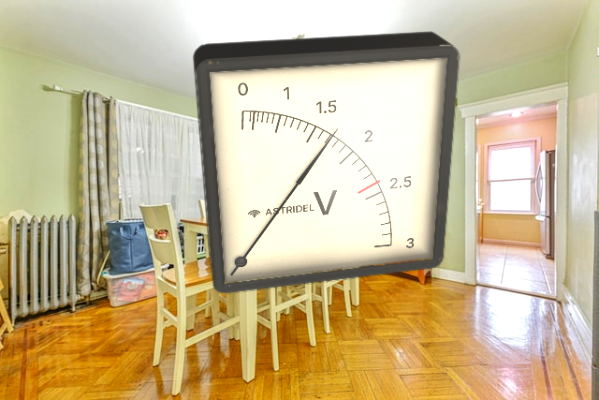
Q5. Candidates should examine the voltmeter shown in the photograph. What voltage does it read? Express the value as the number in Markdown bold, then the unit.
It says **1.7** V
